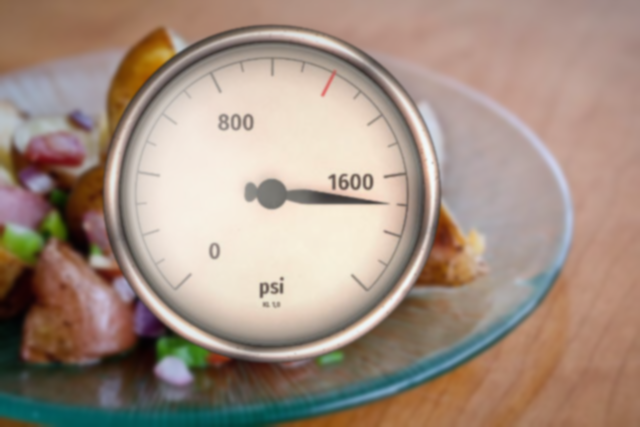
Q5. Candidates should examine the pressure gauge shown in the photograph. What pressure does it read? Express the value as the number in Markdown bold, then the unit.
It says **1700** psi
